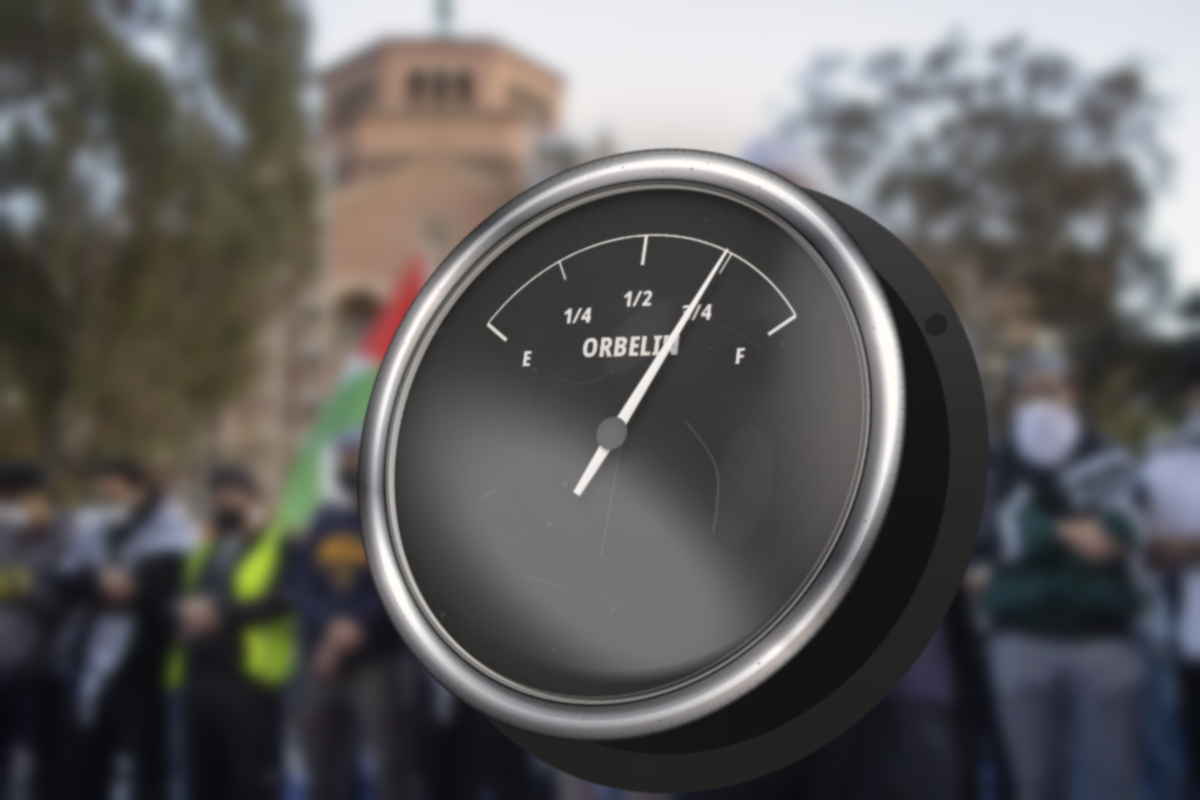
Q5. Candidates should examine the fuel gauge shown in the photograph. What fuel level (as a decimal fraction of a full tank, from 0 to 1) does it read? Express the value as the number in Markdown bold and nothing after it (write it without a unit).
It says **0.75**
